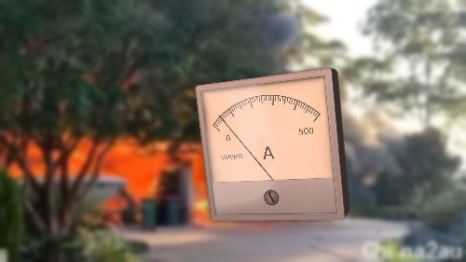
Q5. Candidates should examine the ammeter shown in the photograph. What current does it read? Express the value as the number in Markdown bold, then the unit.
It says **50** A
